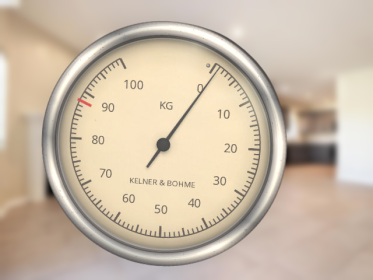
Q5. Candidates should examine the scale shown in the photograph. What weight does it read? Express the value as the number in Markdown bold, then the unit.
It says **1** kg
